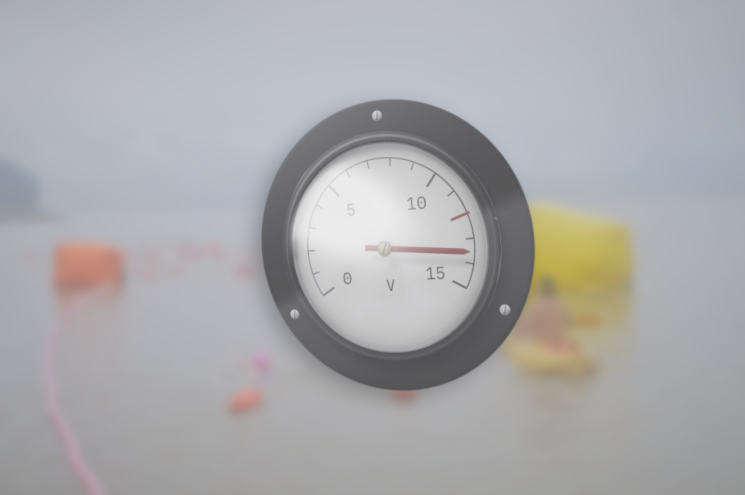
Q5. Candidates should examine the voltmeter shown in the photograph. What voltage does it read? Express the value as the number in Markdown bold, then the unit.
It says **13.5** V
